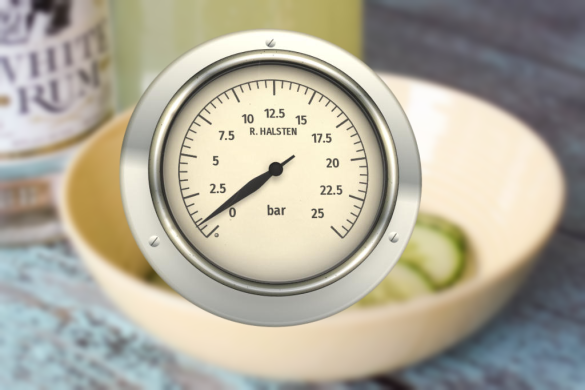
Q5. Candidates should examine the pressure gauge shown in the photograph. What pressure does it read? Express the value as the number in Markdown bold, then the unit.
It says **0.75** bar
